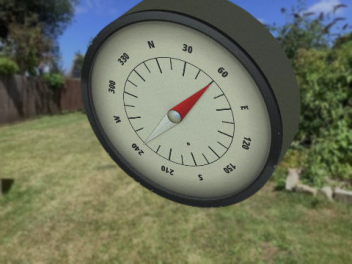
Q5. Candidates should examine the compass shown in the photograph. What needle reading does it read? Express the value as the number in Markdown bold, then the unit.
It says **60** °
